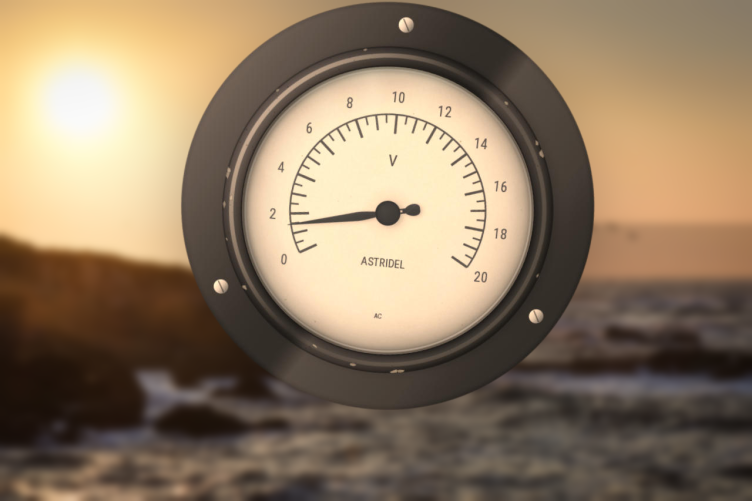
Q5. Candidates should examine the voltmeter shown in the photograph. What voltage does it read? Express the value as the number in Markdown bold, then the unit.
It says **1.5** V
